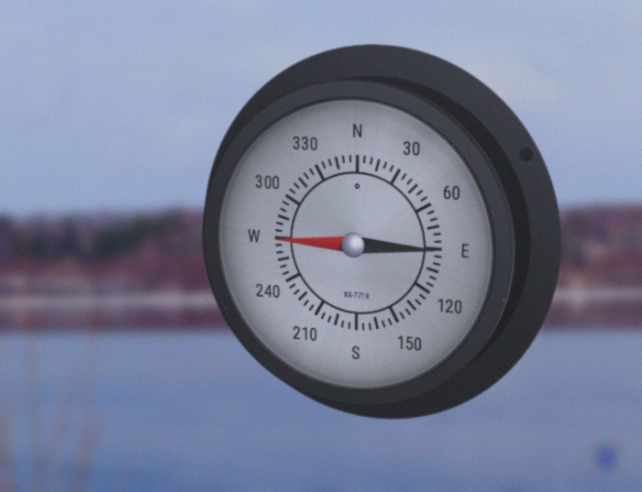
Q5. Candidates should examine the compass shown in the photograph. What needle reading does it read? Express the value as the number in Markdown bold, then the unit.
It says **270** °
